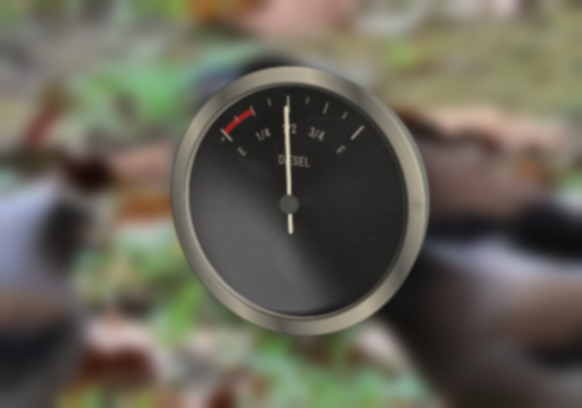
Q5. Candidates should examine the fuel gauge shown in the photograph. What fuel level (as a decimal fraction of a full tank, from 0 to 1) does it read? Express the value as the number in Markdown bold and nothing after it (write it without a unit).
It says **0.5**
